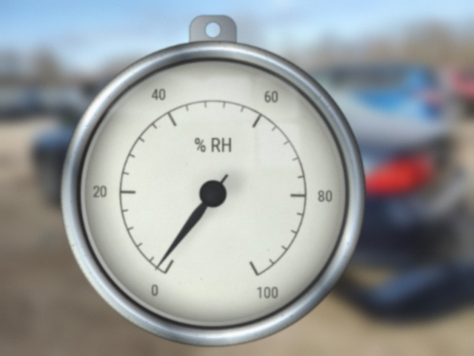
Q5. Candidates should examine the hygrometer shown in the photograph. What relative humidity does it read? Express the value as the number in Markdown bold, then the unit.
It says **2** %
